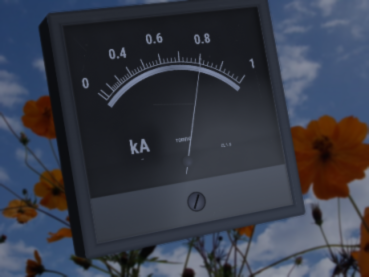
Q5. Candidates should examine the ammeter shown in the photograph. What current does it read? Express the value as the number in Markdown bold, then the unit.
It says **0.8** kA
